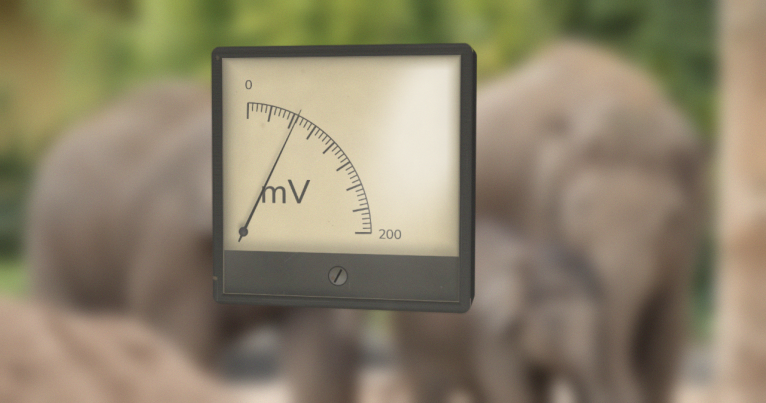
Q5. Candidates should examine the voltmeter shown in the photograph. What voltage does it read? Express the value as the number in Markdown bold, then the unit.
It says **55** mV
